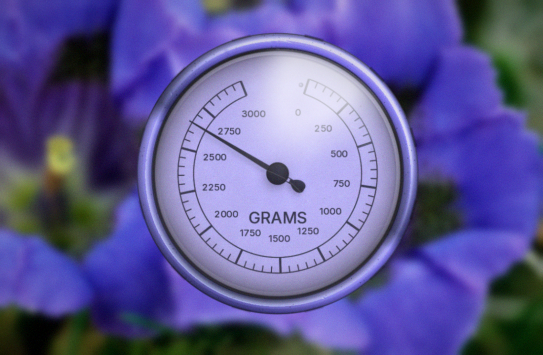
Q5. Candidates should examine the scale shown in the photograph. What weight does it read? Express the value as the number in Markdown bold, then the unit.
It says **2650** g
